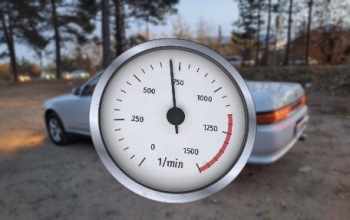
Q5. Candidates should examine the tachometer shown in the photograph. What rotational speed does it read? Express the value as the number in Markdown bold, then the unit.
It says **700** rpm
